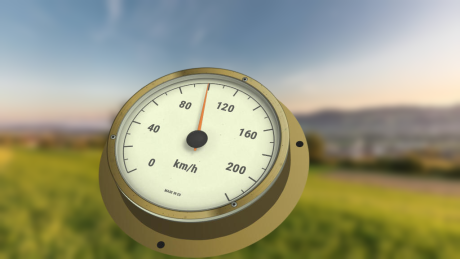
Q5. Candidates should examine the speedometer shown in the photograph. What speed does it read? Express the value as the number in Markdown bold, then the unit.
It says **100** km/h
